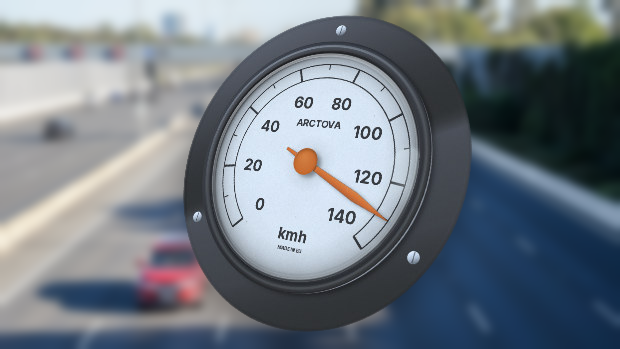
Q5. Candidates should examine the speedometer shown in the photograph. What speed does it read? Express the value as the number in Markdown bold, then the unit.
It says **130** km/h
